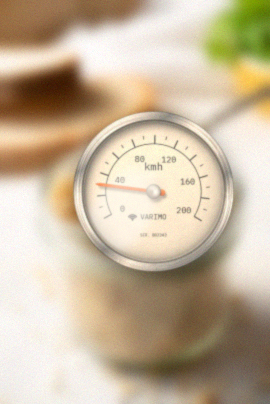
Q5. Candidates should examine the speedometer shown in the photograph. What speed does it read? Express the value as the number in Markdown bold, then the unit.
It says **30** km/h
